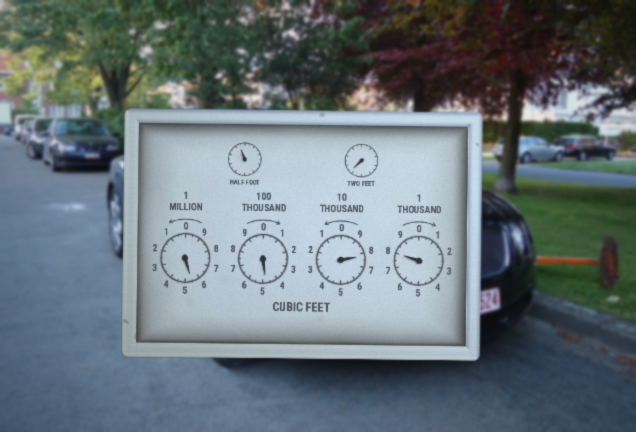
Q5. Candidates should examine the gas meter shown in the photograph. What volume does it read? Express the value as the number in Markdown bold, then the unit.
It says **547800** ft³
